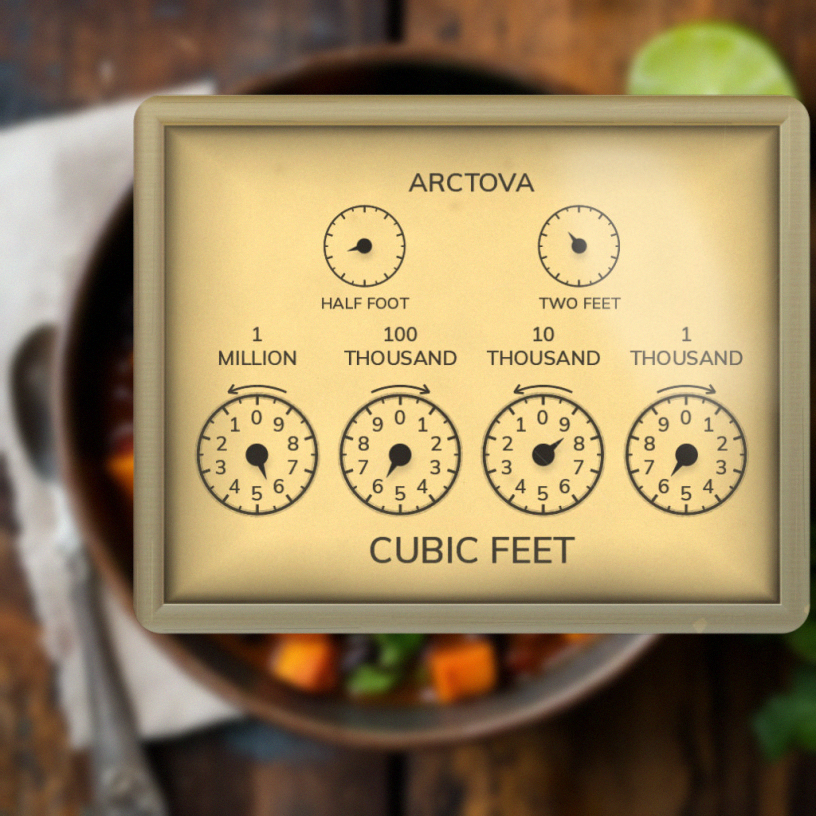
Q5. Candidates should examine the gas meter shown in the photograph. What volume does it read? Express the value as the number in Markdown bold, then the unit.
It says **558600** ft³
